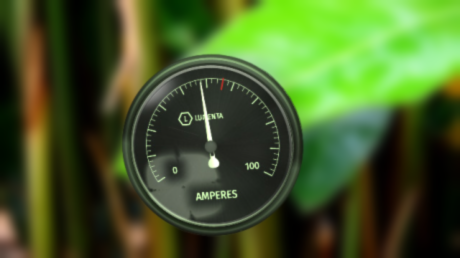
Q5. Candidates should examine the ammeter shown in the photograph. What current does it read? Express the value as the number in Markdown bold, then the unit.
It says **48** A
